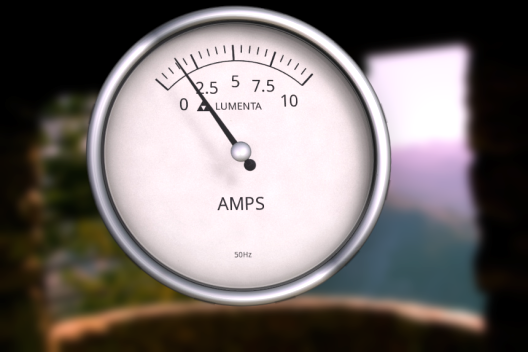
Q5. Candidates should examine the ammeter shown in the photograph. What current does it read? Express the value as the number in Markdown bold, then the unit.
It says **1.5** A
